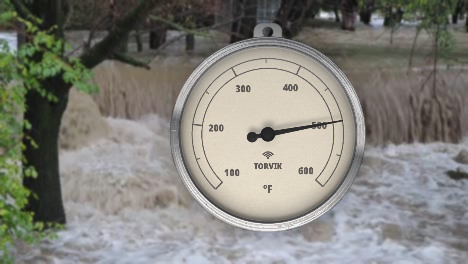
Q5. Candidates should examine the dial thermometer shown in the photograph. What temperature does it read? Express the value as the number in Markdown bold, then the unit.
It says **500** °F
